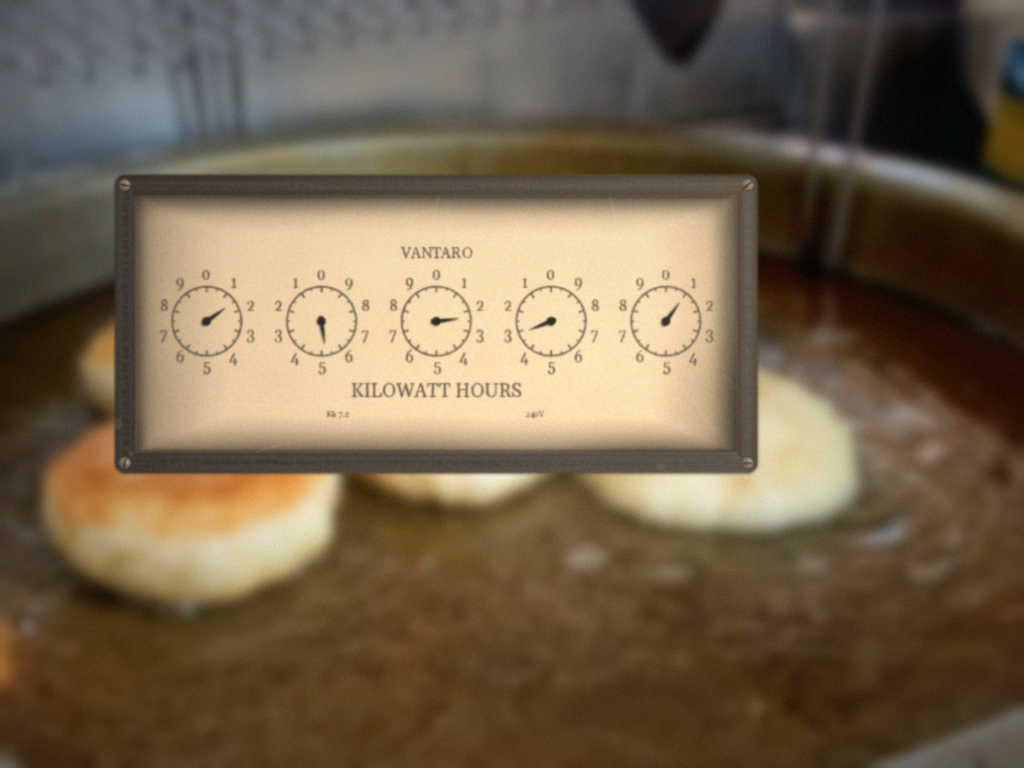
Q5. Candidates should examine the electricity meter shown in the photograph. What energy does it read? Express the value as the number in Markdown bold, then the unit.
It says **15231** kWh
